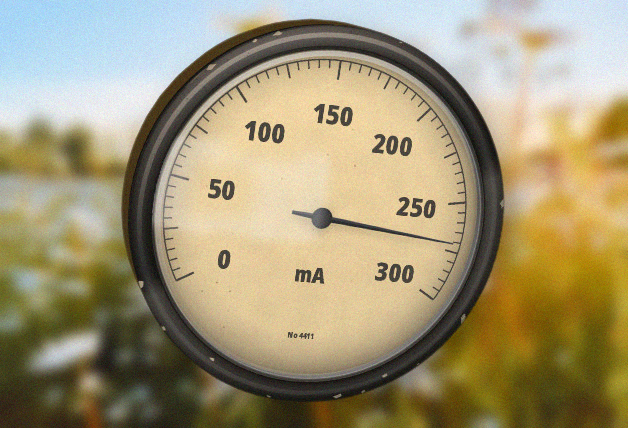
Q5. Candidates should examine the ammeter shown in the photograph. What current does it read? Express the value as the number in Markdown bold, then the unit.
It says **270** mA
